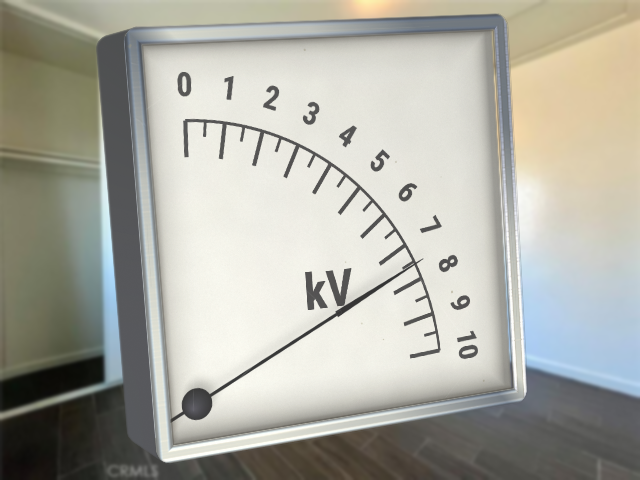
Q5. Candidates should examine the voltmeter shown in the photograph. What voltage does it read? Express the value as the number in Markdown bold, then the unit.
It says **7.5** kV
